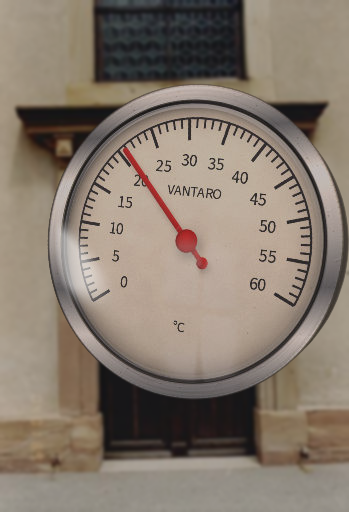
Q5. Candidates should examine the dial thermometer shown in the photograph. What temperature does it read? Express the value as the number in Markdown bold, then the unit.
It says **21** °C
